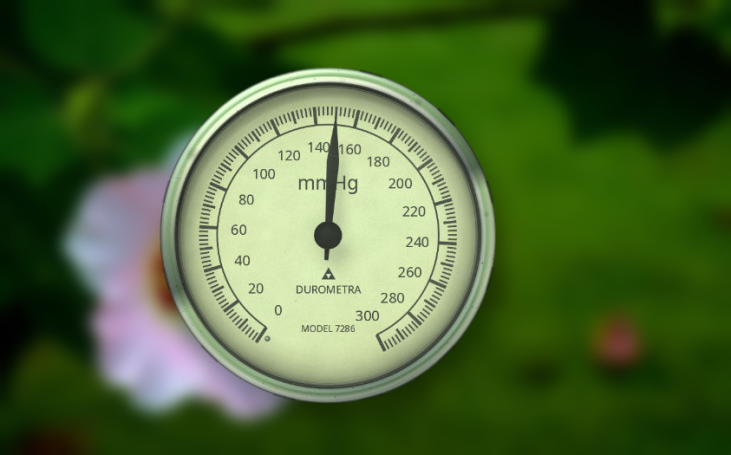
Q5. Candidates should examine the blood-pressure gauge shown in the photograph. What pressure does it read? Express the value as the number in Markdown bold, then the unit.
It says **150** mmHg
